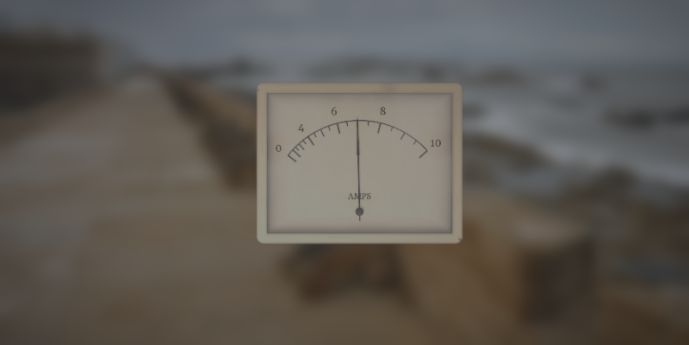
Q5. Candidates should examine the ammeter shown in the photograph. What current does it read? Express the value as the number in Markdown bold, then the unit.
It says **7** A
